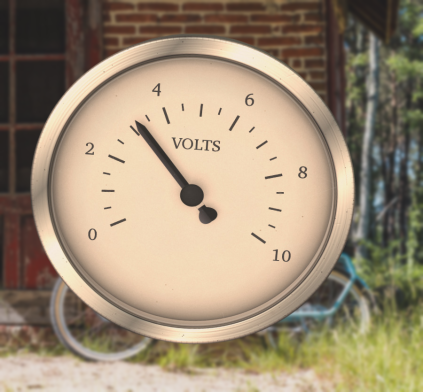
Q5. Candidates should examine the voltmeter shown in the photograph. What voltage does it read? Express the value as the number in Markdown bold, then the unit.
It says **3.25** V
